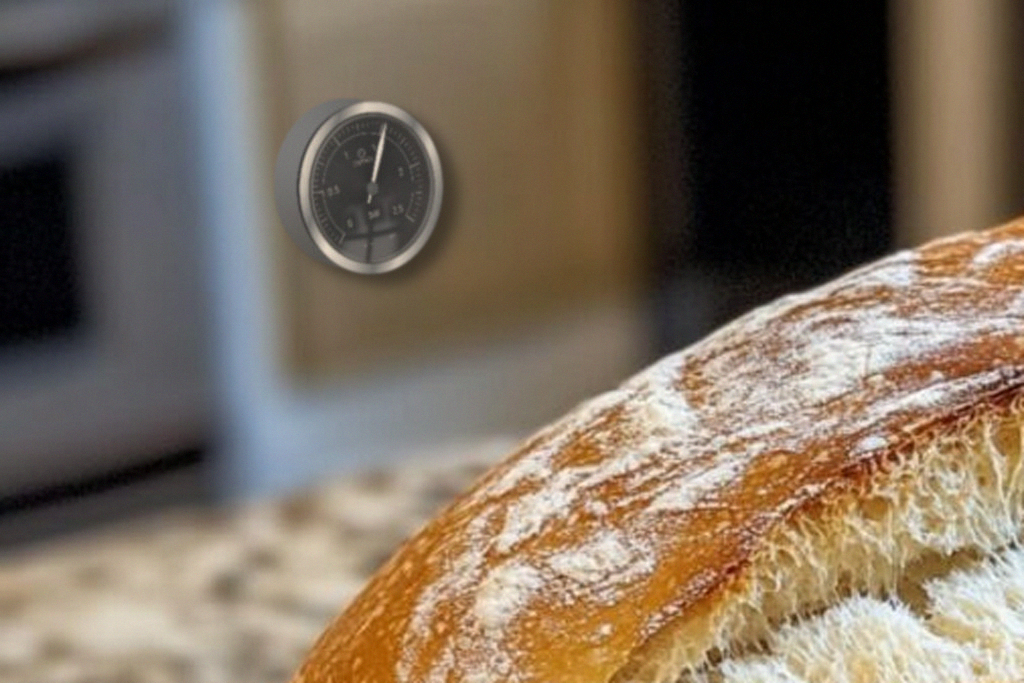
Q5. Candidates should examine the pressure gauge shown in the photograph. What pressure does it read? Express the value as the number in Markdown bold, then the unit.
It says **1.5** bar
